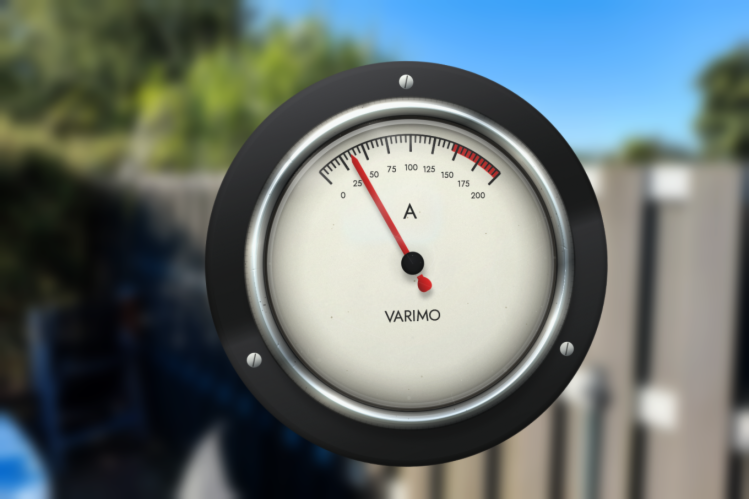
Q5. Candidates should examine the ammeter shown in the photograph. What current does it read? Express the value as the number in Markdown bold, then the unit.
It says **35** A
